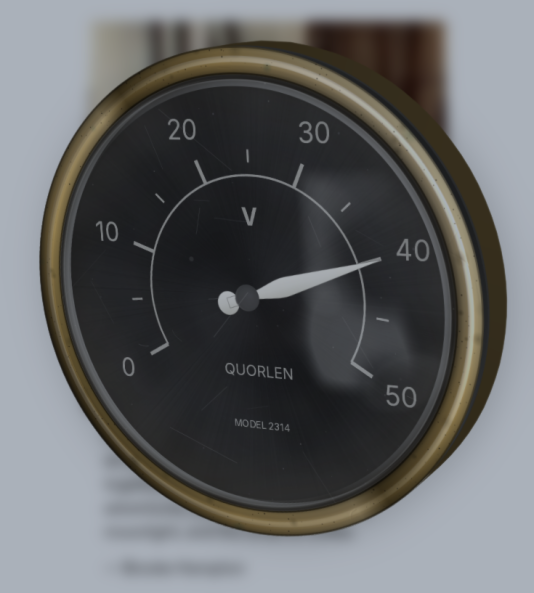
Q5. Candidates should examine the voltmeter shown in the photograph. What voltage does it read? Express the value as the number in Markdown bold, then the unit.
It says **40** V
